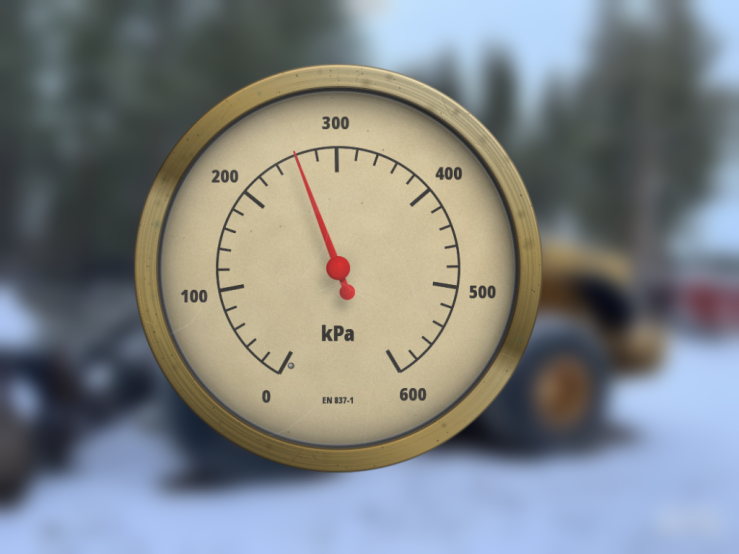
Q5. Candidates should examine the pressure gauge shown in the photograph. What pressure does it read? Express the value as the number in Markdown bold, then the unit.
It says **260** kPa
